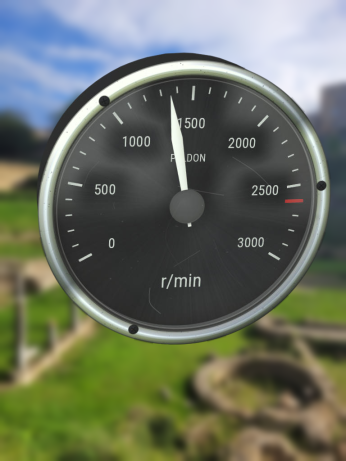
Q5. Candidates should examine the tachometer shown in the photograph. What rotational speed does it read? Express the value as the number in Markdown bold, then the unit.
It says **1350** rpm
